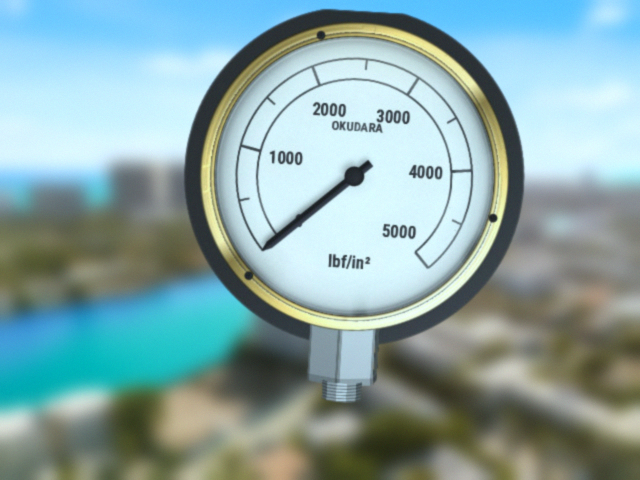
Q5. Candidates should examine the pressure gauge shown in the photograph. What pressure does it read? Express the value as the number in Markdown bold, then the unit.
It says **0** psi
